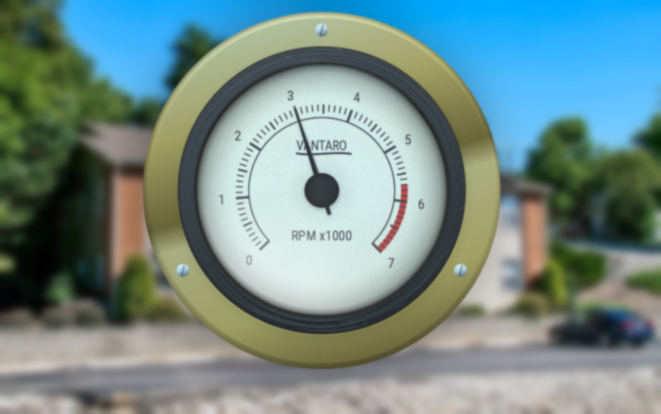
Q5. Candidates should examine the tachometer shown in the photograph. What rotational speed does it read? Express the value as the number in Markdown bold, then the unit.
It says **3000** rpm
